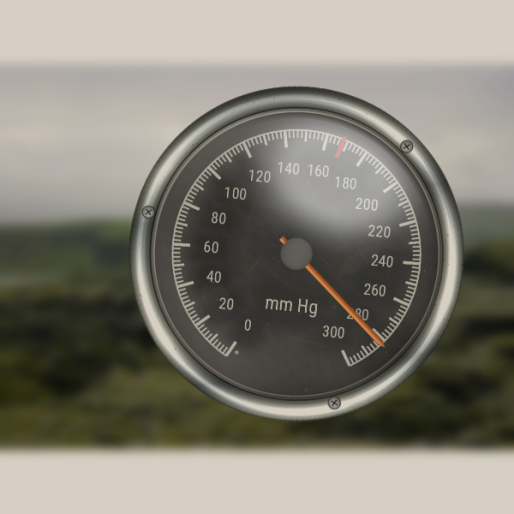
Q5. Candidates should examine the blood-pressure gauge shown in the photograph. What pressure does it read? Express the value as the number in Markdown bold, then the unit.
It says **282** mmHg
